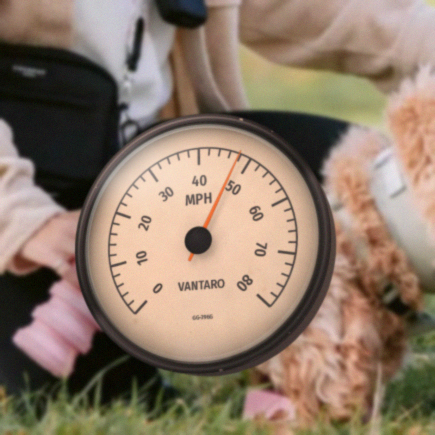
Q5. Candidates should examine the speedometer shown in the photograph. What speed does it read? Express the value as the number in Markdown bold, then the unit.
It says **48** mph
